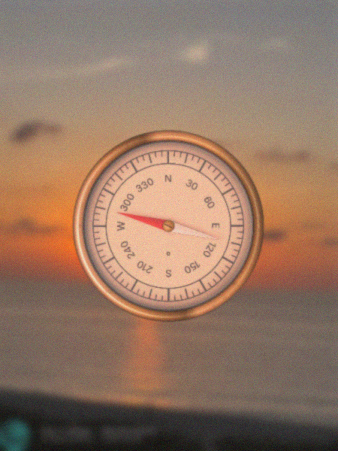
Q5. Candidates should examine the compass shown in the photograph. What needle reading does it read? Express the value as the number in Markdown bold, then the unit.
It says **285** °
